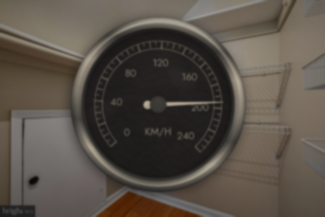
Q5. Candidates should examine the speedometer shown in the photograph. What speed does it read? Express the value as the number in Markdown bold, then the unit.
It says **195** km/h
